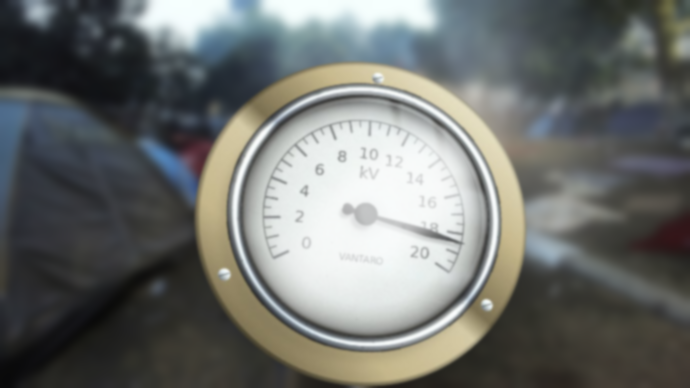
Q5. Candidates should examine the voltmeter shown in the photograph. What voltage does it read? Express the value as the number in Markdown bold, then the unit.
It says **18.5** kV
